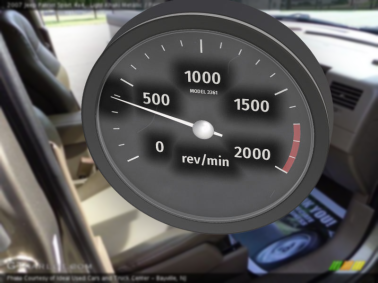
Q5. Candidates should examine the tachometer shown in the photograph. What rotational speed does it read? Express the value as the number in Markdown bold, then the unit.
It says **400** rpm
